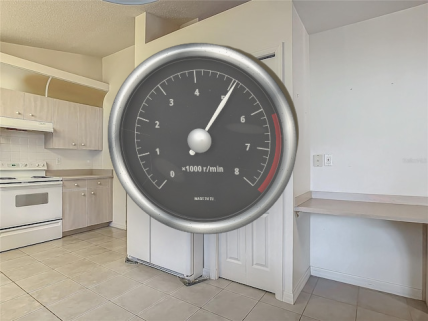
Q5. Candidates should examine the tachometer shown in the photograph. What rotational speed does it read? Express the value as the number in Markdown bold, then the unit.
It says **5100** rpm
